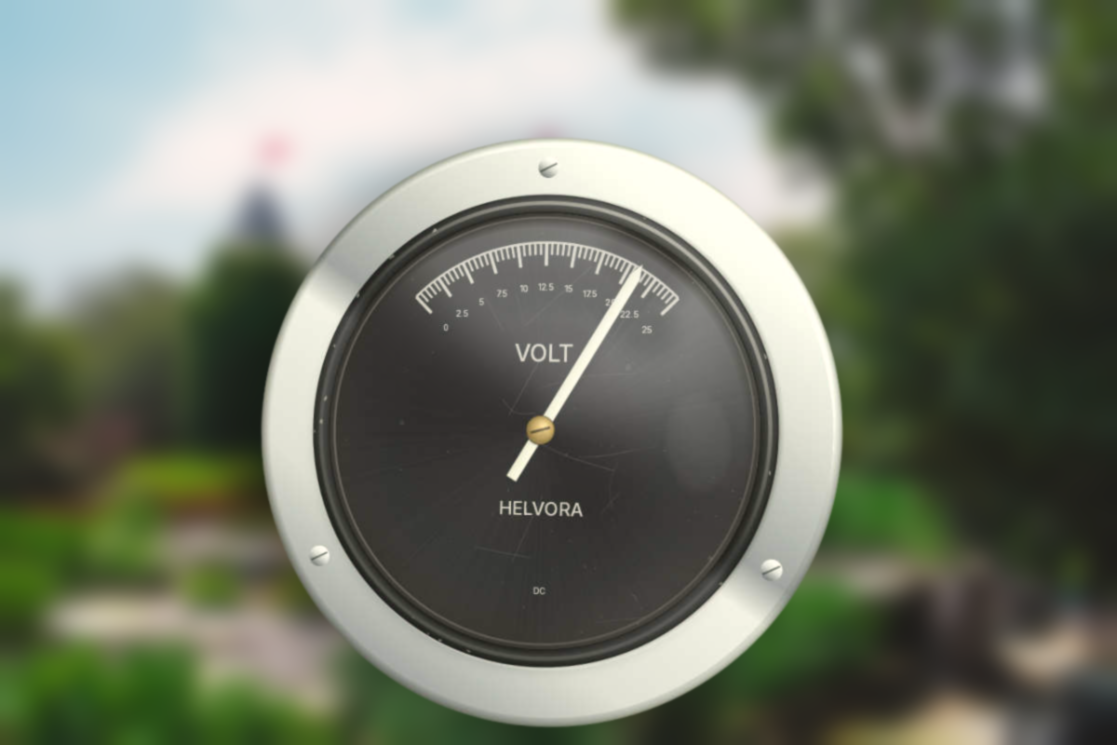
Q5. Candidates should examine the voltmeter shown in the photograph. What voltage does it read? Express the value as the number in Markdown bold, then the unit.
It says **21** V
